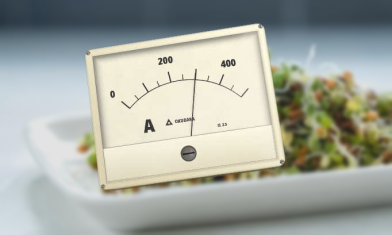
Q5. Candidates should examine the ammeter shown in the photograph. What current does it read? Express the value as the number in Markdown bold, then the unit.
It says **300** A
